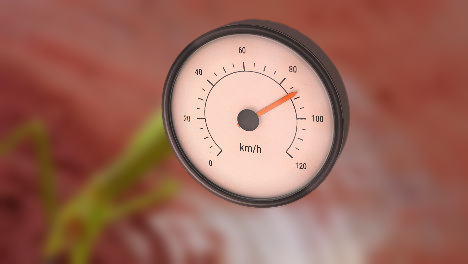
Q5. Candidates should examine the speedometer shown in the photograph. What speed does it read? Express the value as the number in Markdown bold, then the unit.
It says **87.5** km/h
